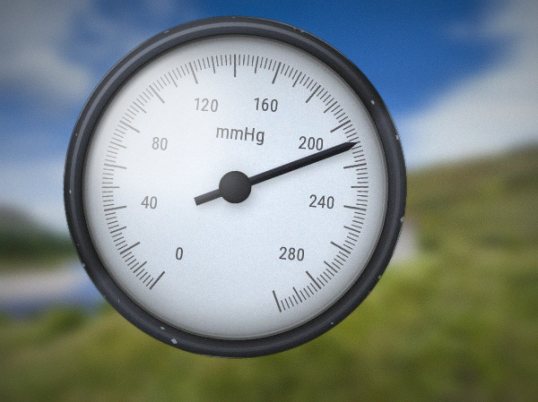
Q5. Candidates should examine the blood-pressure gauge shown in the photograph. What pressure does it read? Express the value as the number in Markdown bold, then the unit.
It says **210** mmHg
